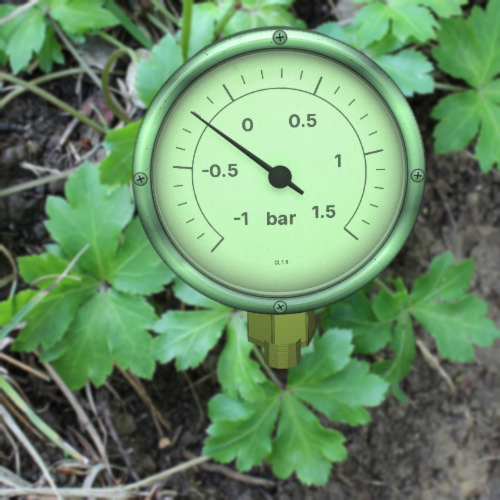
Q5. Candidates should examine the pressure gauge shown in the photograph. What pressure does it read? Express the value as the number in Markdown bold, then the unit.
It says **-0.2** bar
